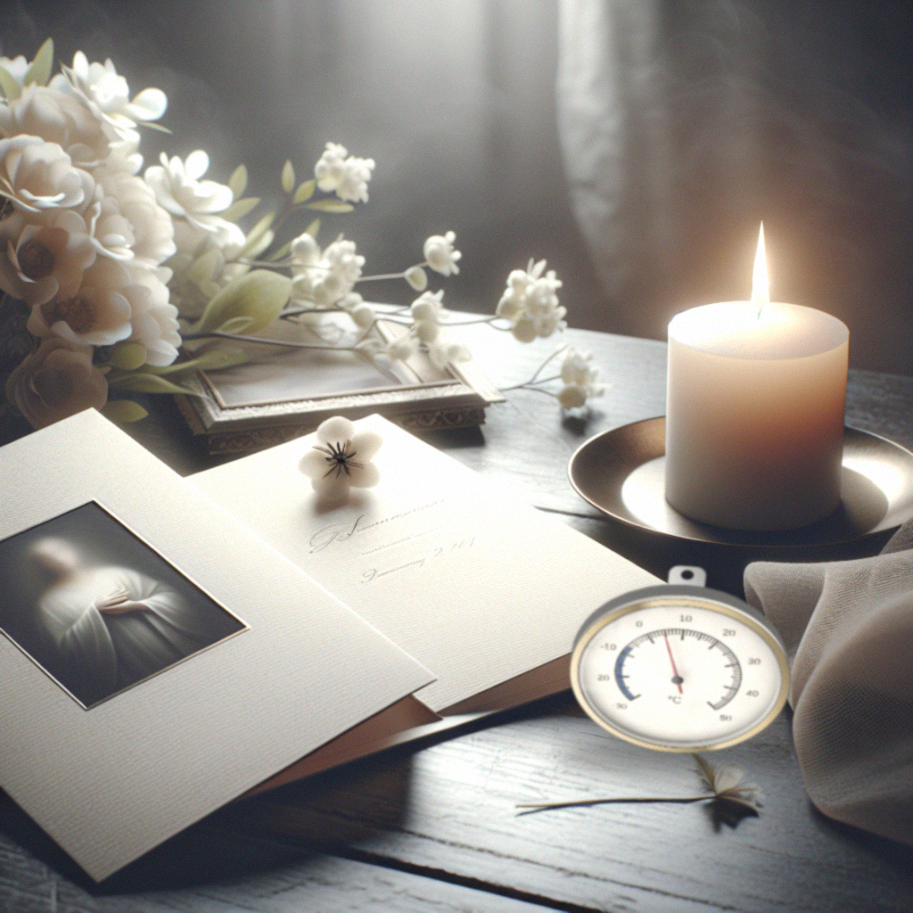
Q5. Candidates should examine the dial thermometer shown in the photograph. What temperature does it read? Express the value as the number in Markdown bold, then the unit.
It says **5** °C
